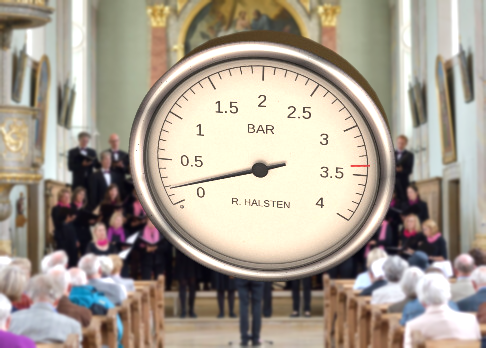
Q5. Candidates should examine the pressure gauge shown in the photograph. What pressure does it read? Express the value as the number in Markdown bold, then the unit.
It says **0.2** bar
